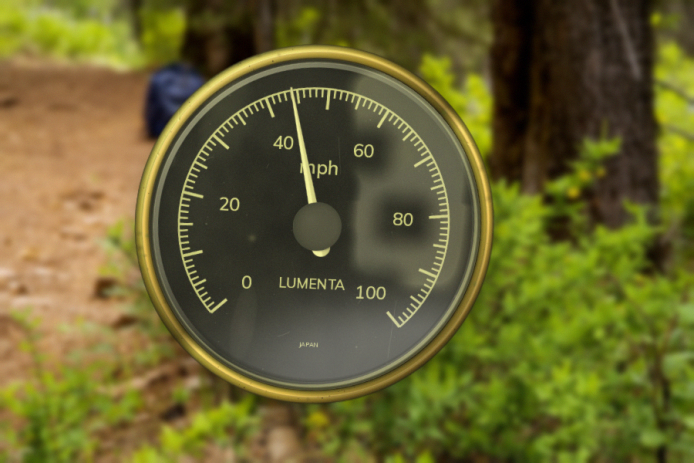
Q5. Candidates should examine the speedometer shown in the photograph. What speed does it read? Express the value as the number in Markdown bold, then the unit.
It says **44** mph
